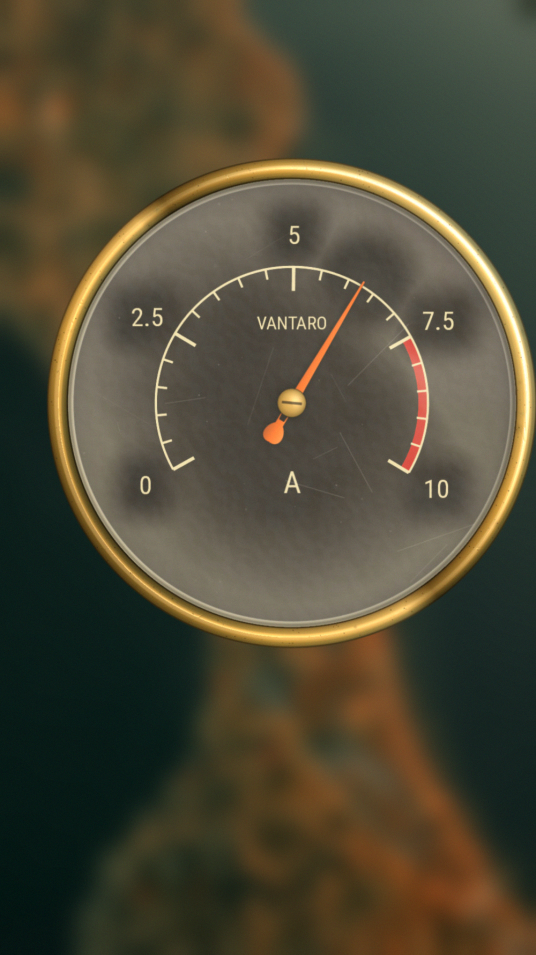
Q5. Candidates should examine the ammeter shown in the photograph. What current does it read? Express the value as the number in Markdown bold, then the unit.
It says **6.25** A
